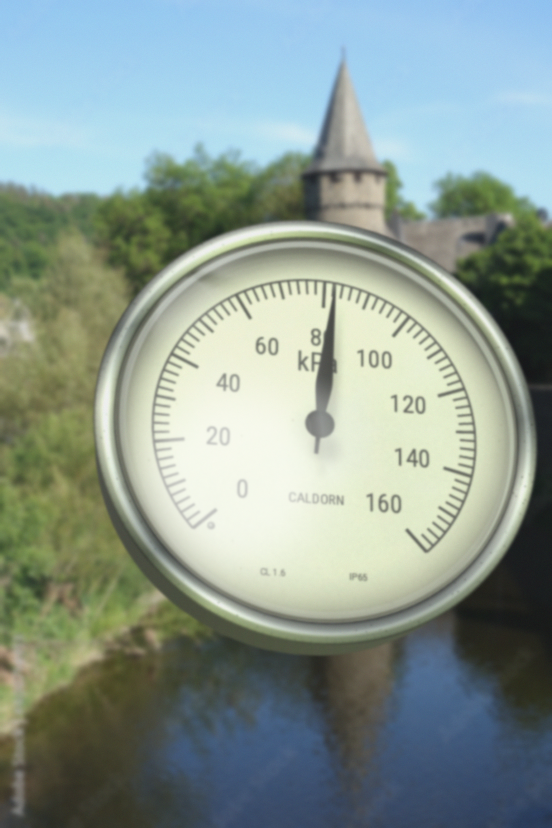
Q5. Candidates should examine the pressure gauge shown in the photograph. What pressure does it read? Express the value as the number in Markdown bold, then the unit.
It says **82** kPa
